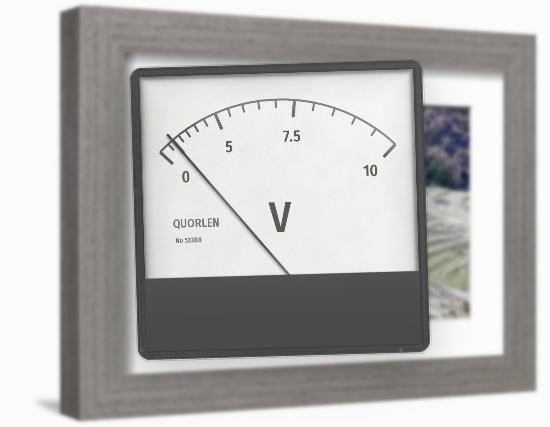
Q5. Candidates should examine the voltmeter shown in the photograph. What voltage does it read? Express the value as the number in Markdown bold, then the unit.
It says **2.5** V
